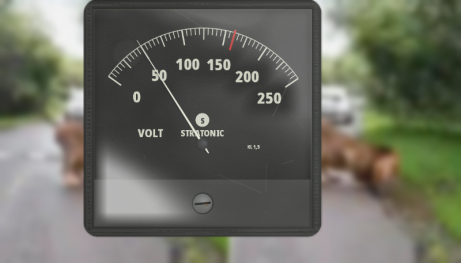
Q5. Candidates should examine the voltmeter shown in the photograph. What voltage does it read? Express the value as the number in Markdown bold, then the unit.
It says **50** V
